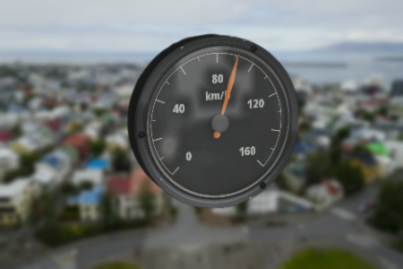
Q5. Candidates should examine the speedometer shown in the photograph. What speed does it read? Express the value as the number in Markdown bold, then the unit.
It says **90** km/h
